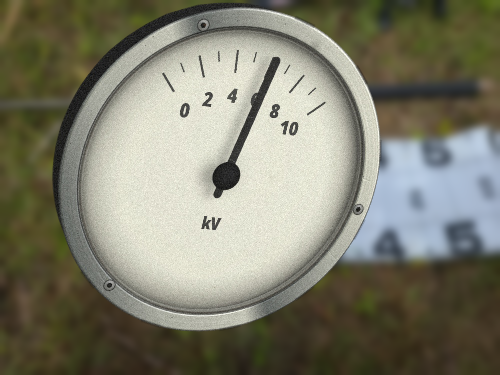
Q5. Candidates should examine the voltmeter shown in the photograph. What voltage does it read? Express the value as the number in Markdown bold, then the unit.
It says **6** kV
